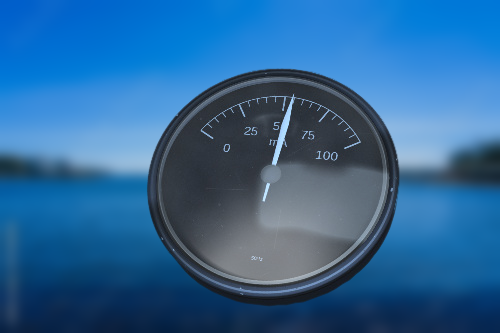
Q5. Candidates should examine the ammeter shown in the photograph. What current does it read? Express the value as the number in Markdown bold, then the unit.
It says **55** mA
